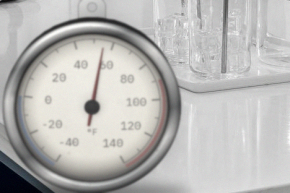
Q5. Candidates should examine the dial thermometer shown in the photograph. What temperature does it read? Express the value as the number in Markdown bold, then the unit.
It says **55** °F
